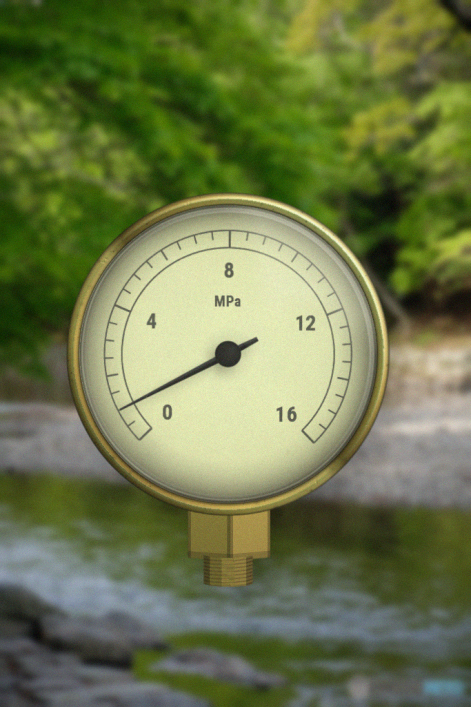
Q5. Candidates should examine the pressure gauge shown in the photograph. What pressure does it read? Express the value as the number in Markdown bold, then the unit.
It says **1** MPa
